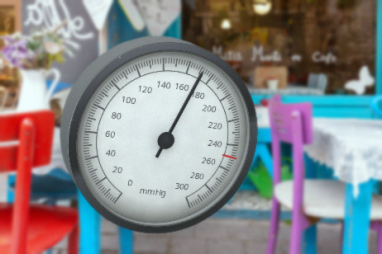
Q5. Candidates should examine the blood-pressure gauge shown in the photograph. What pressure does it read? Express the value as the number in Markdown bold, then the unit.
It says **170** mmHg
